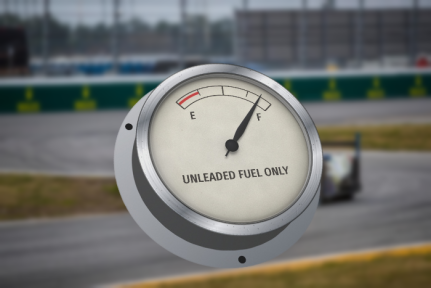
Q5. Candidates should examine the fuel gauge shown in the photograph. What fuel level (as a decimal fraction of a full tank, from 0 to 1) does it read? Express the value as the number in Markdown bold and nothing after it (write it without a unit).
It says **0.875**
